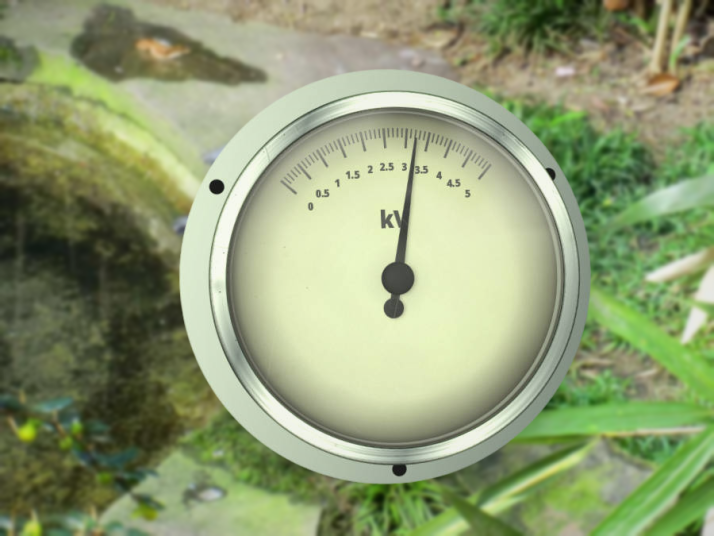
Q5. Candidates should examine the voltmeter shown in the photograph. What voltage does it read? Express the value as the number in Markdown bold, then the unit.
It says **3.2** kV
